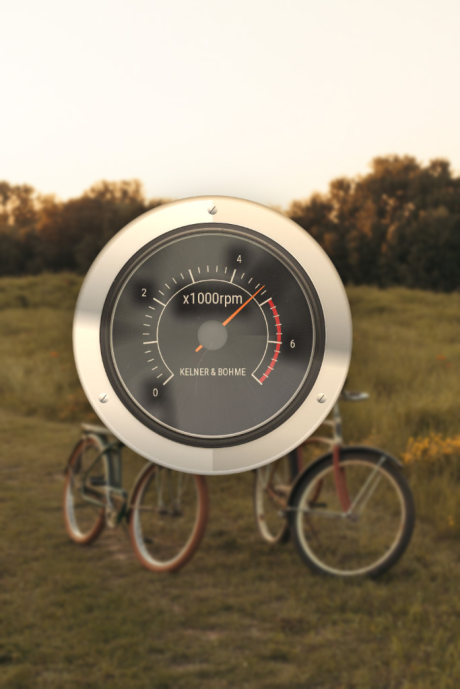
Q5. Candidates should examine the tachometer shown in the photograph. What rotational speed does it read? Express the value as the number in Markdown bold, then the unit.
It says **4700** rpm
